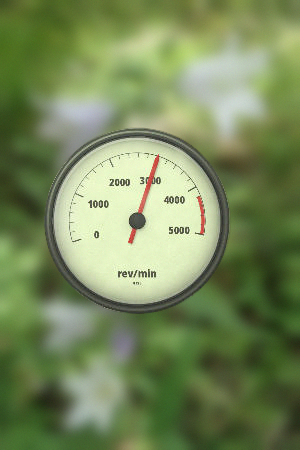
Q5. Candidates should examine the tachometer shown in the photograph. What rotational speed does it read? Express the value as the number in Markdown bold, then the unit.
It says **3000** rpm
